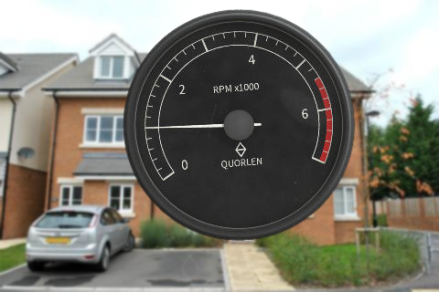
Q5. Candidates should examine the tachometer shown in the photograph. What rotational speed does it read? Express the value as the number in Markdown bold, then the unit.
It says **1000** rpm
